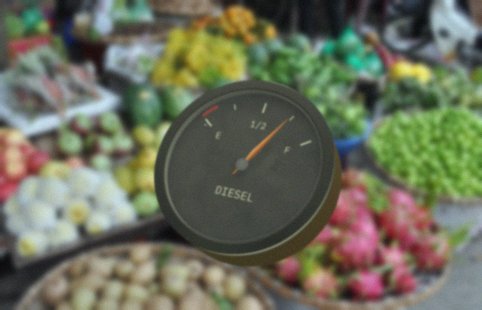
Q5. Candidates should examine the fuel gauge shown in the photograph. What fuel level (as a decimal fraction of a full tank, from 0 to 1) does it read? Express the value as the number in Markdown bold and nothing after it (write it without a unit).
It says **0.75**
